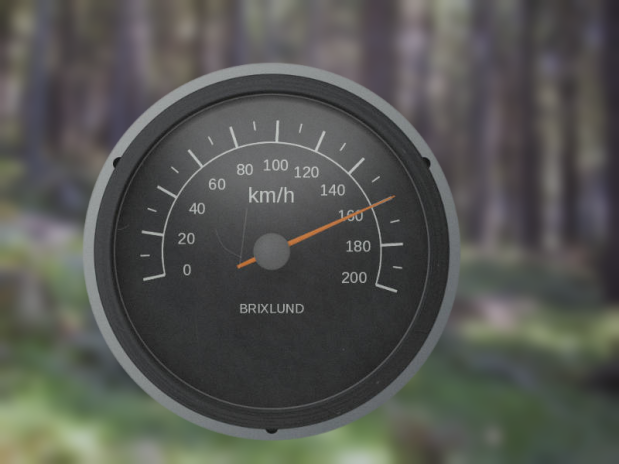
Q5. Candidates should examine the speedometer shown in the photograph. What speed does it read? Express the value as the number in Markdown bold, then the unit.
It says **160** km/h
